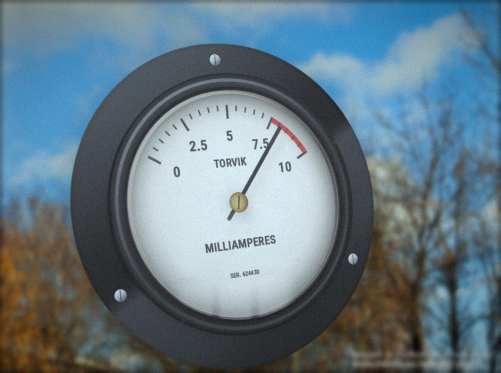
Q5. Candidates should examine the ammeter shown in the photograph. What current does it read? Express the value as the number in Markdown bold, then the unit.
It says **8** mA
